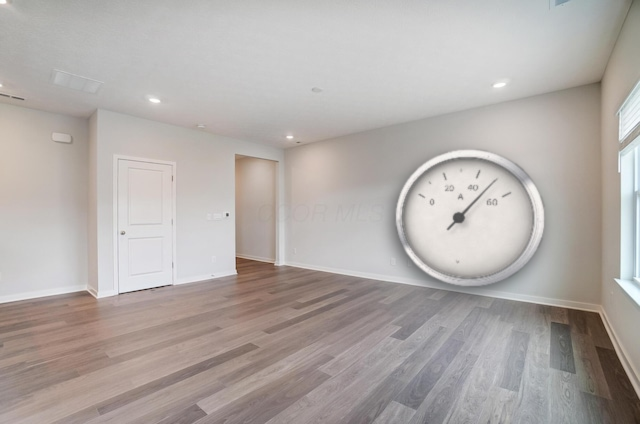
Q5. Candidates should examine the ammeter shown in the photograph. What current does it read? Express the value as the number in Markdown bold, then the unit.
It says **50** A
